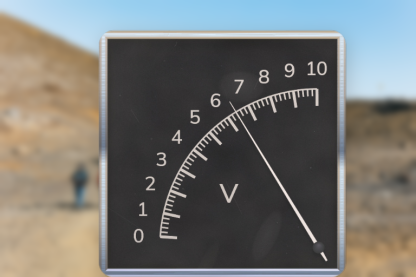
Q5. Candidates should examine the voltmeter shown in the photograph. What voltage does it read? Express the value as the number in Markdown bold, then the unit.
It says **6.4** V
